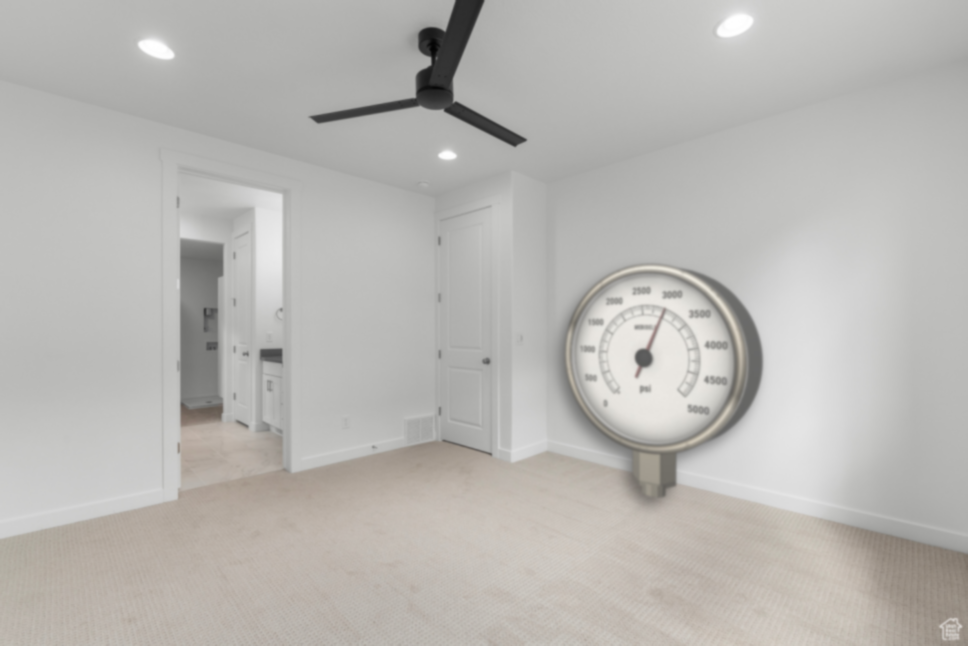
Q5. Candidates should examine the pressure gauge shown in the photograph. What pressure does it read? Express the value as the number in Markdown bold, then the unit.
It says **3000** psi
